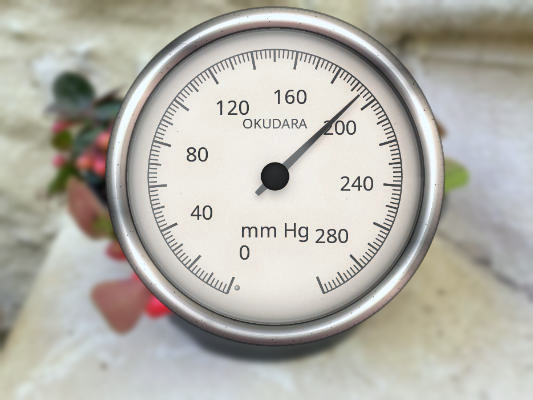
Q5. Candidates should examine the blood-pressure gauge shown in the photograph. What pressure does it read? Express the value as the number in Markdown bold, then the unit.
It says **194** mmHg
